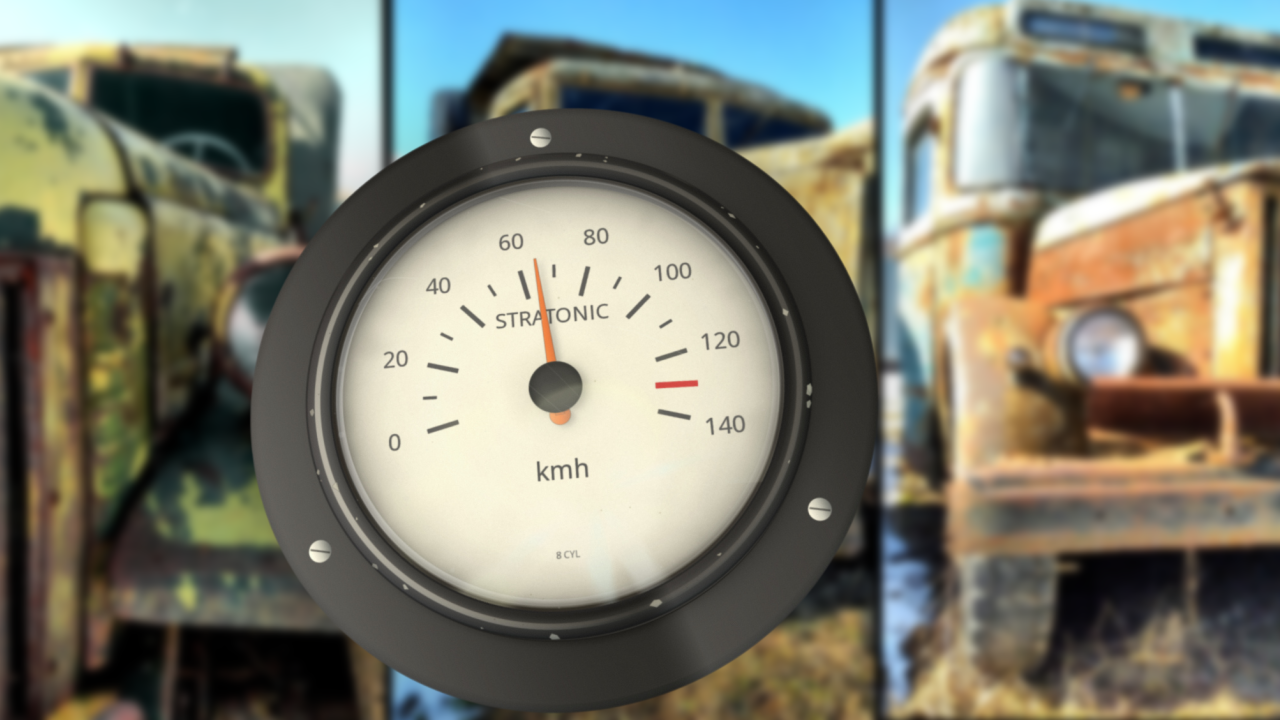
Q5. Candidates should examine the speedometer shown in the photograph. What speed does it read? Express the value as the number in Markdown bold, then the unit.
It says **65** km/h
